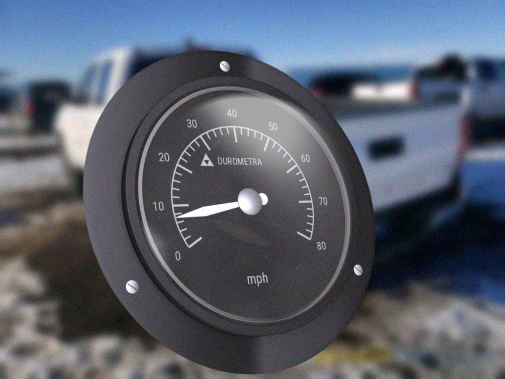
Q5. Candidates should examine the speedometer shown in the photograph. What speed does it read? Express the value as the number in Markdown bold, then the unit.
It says **7** mph
